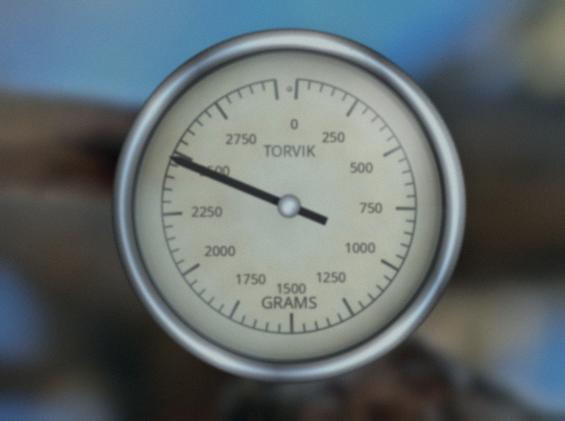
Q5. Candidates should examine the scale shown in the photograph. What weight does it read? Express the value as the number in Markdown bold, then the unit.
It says **2475** g
